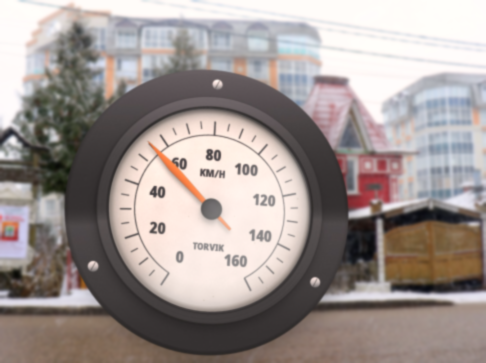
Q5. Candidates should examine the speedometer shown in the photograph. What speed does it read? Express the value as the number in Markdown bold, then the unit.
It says **55** km/h
